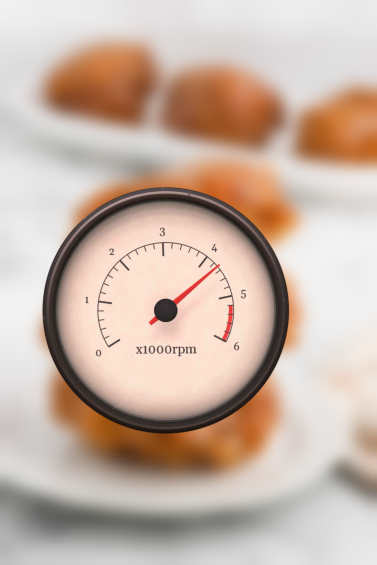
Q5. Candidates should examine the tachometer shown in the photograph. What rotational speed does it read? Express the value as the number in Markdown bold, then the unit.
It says **4300** rpm
